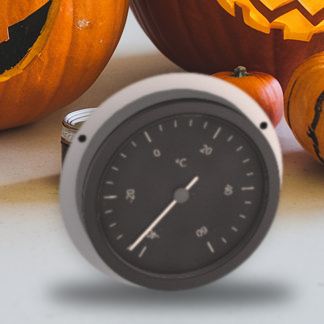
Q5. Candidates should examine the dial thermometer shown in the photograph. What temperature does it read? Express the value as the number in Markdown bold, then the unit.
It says **-36** °C
